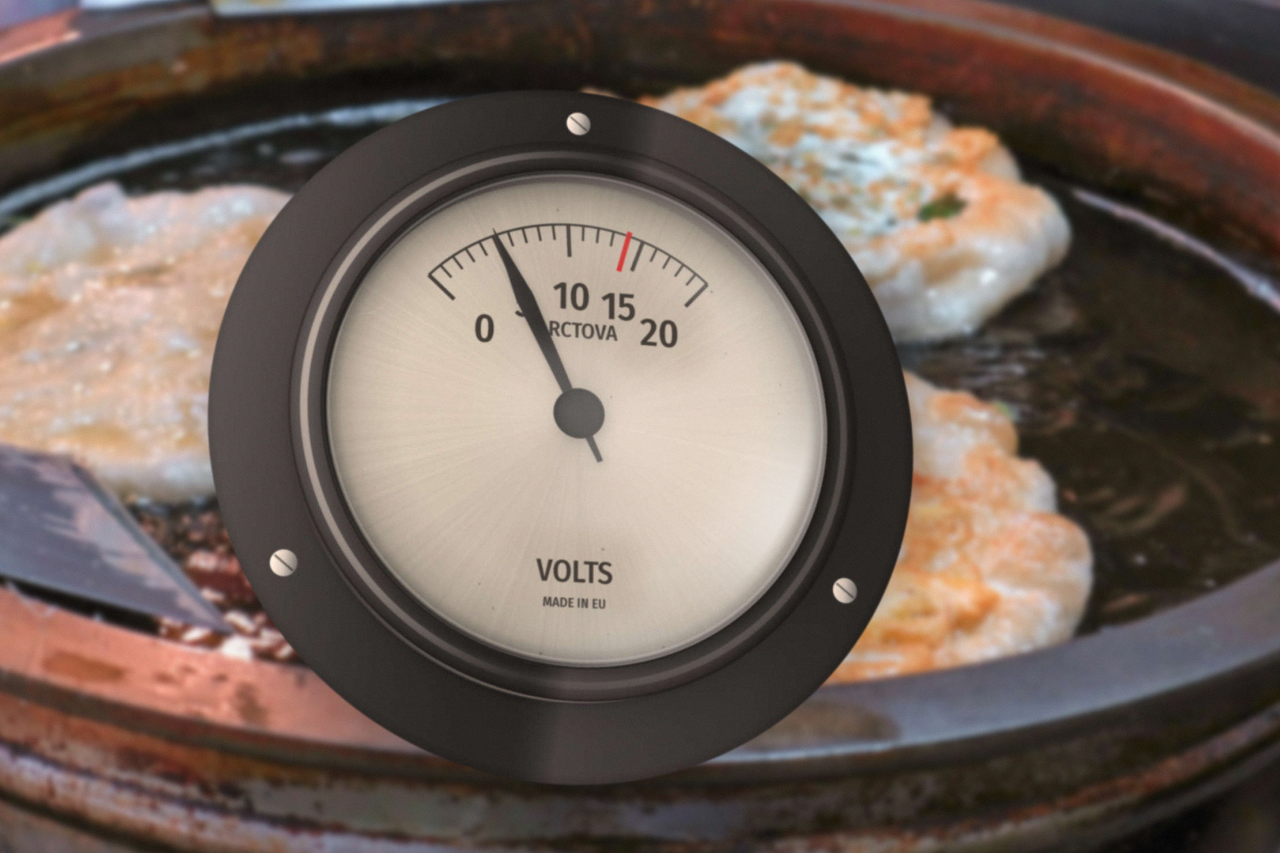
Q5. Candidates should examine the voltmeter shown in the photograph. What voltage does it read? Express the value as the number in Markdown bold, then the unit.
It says **5** V
